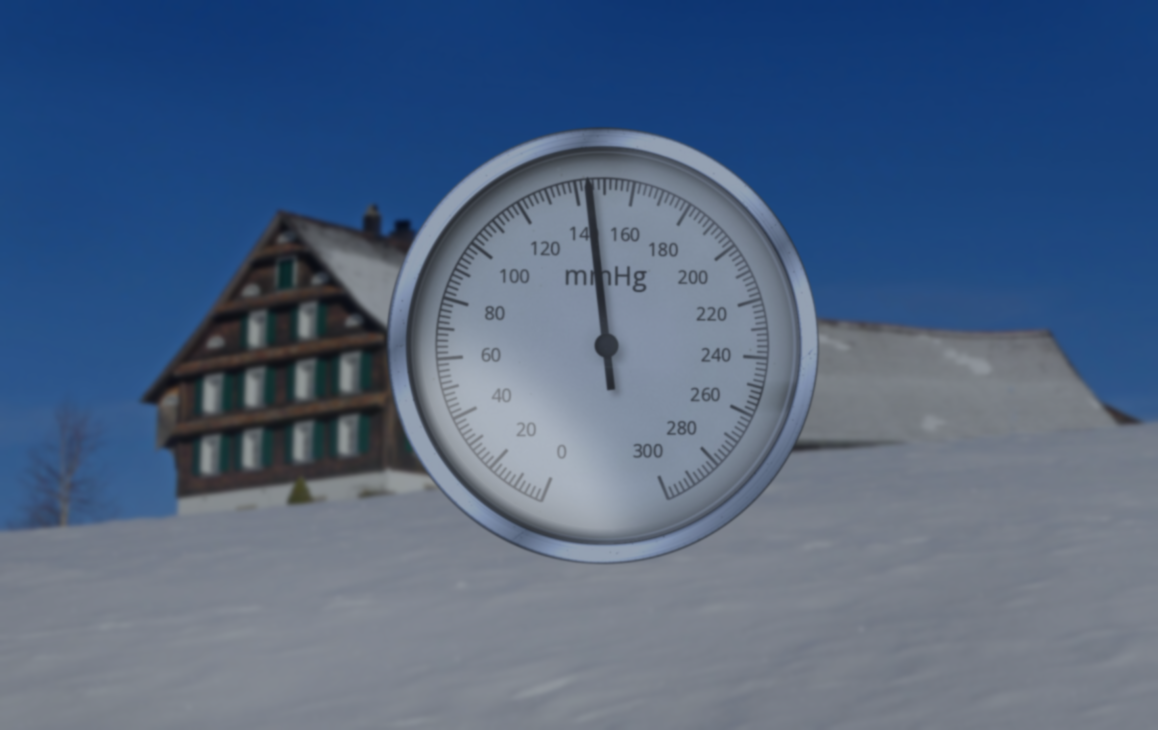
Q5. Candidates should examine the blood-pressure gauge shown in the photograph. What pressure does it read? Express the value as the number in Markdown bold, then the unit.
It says **144** mmHg
